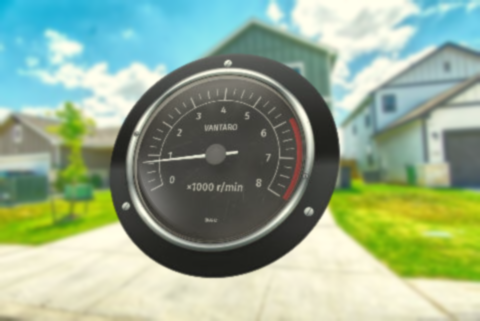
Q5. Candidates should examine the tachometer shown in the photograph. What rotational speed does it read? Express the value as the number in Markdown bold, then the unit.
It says **750** rpm
